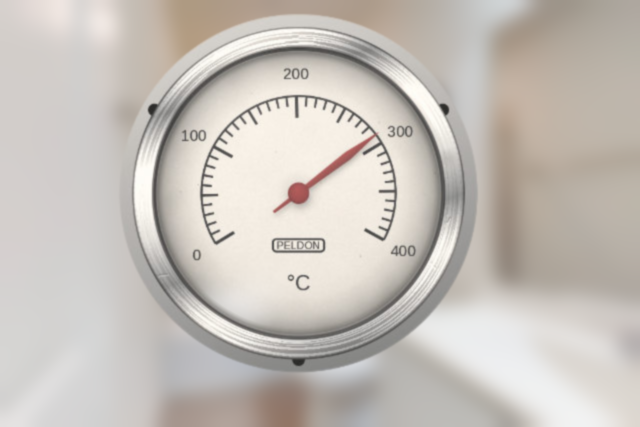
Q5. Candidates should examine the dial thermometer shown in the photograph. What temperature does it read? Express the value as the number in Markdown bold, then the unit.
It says **290** °C
